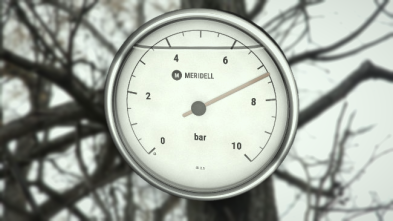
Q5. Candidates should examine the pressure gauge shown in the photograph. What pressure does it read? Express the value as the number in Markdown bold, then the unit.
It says **7.25** bar
